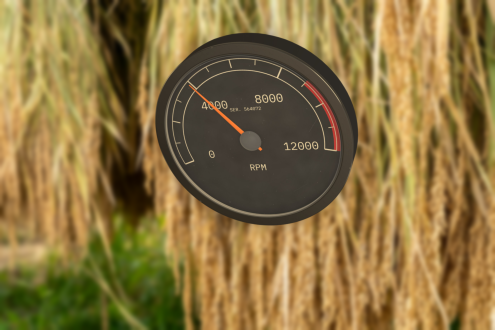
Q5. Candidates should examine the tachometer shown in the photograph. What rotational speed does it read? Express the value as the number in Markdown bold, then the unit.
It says **4000** rpm
